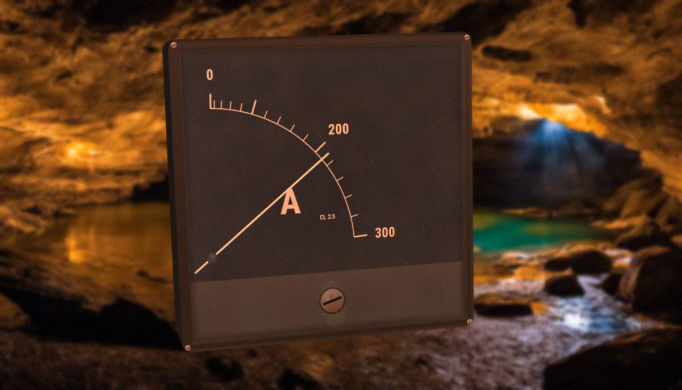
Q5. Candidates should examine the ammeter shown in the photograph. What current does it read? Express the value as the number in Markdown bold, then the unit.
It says **210** A
